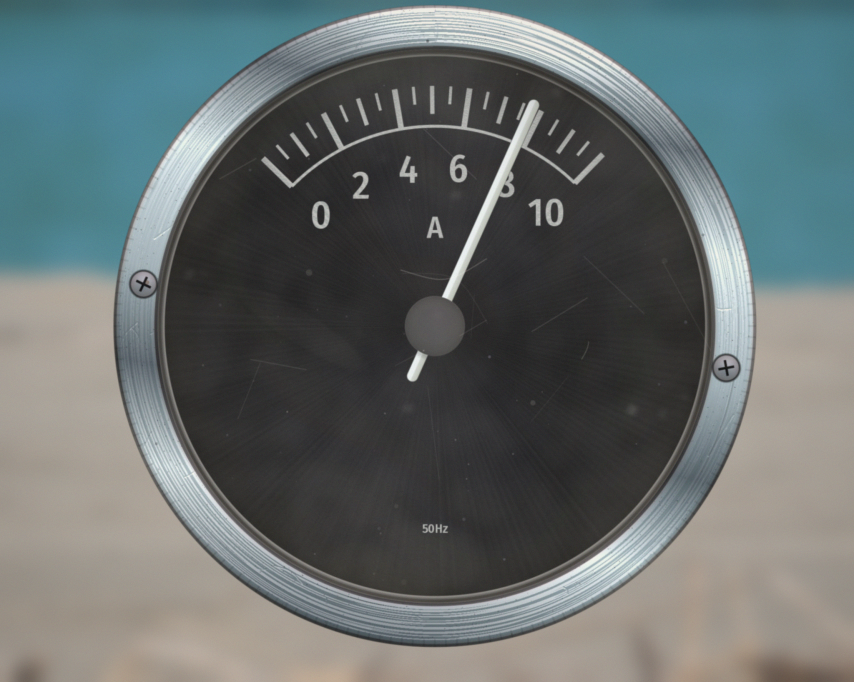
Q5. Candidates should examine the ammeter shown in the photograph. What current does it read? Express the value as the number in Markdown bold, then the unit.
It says **7.75** A
